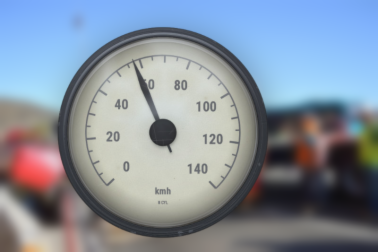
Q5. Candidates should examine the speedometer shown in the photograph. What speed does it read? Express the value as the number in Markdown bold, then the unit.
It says **57.5** km/h
